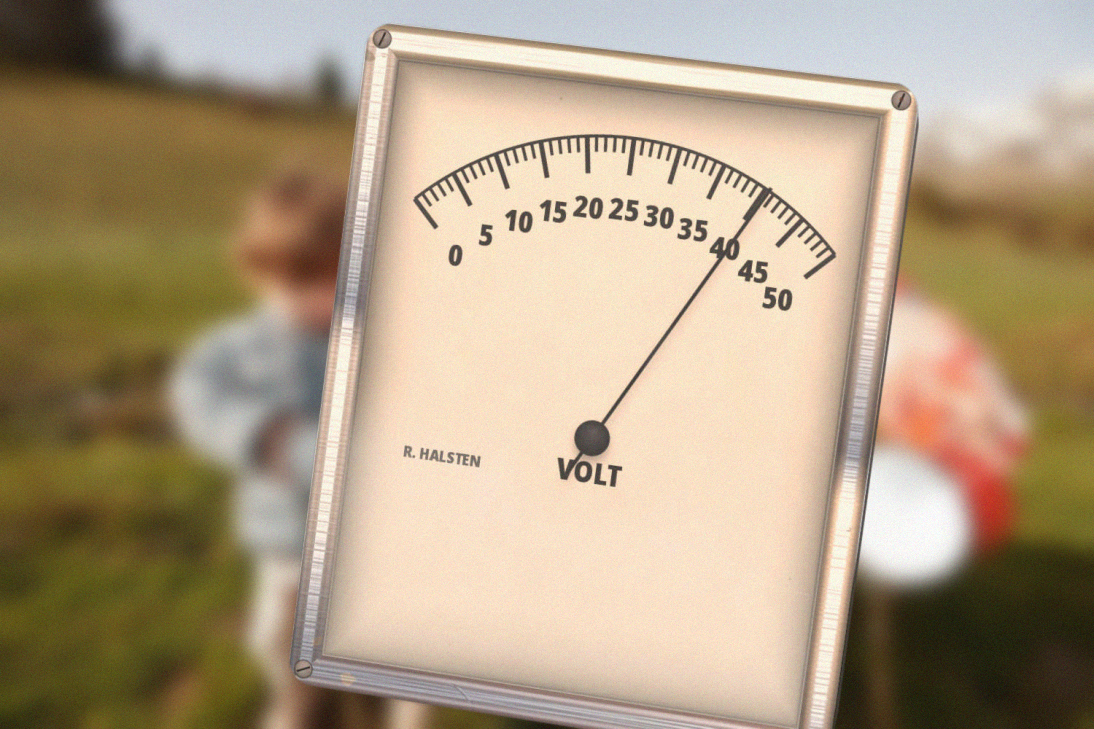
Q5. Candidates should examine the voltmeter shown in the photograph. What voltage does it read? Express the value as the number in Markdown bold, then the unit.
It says **40.5** V
